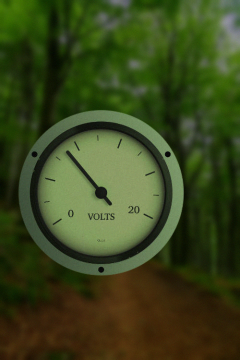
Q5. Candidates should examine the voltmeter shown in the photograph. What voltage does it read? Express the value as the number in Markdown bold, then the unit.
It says **7** V
